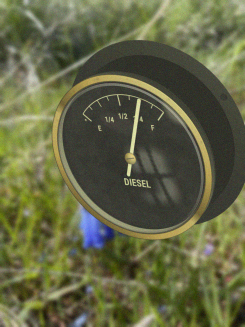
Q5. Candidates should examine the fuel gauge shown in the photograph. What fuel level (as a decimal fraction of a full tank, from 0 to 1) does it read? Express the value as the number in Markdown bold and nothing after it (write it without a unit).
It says **0.75**
